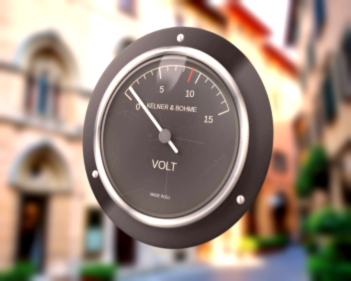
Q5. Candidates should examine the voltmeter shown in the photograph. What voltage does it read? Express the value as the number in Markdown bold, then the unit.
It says **1** V
